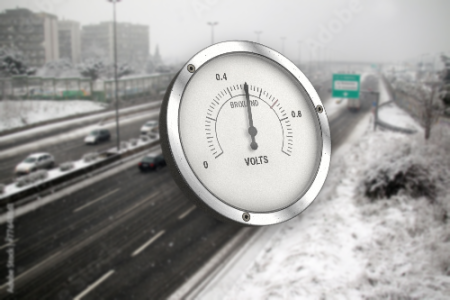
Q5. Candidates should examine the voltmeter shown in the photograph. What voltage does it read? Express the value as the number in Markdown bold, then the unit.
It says **0.5** V
